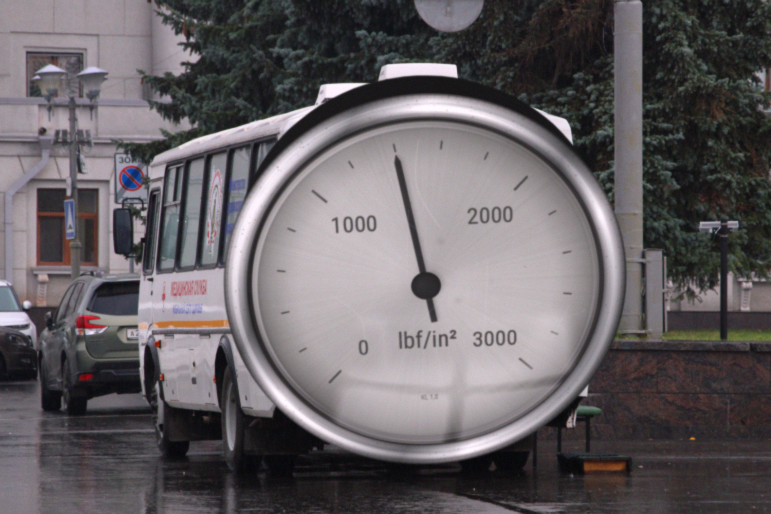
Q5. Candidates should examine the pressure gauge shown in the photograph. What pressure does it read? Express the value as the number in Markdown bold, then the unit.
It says **1400** psi
